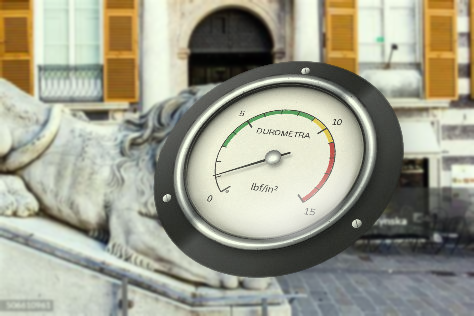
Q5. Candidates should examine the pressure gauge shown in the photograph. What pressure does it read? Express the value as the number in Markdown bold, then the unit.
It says **1** psi
